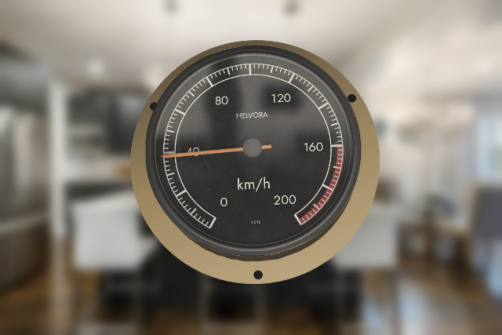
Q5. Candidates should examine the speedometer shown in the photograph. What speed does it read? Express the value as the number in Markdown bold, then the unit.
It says **38** km/h
